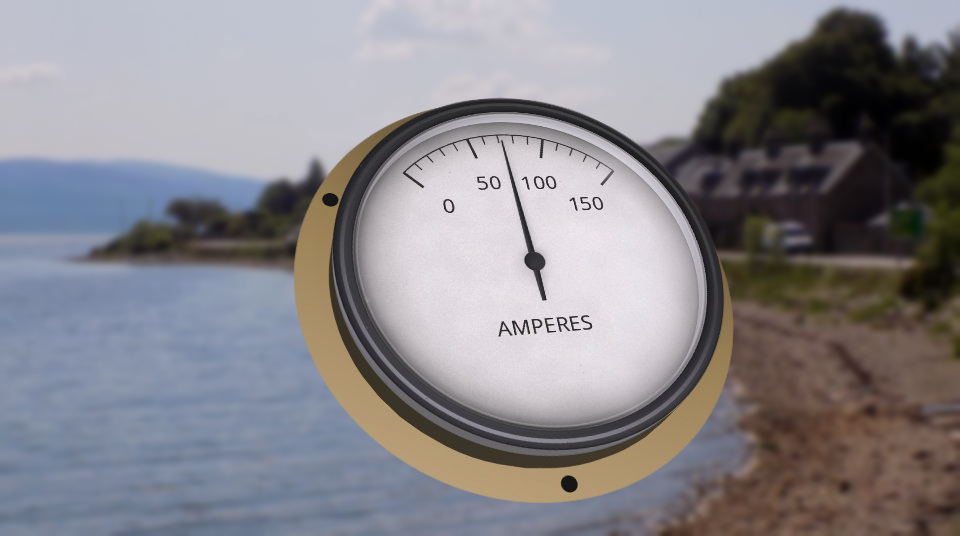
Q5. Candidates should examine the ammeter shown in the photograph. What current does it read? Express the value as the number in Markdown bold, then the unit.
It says **70** A
